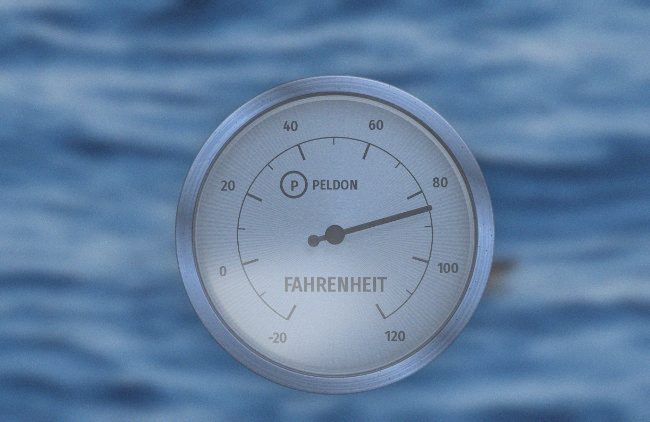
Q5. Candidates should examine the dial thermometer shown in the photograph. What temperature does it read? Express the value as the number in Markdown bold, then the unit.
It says **85** °F
